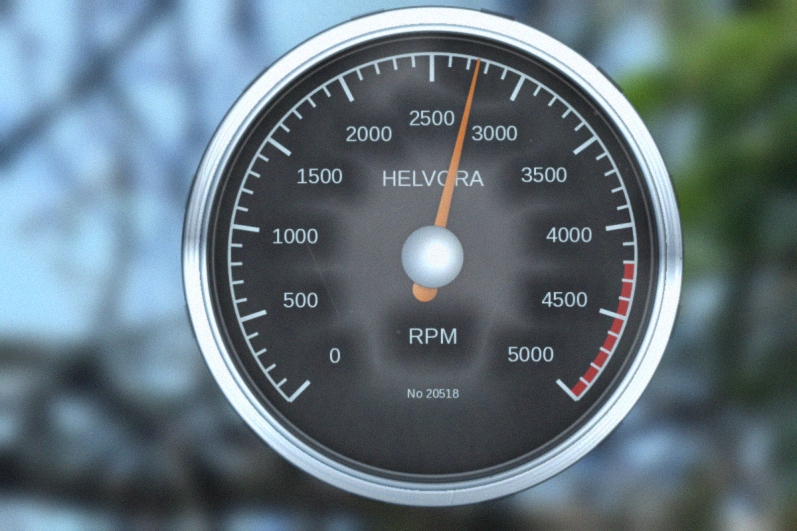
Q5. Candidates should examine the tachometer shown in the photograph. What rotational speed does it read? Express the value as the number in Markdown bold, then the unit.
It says **2750** rpm
